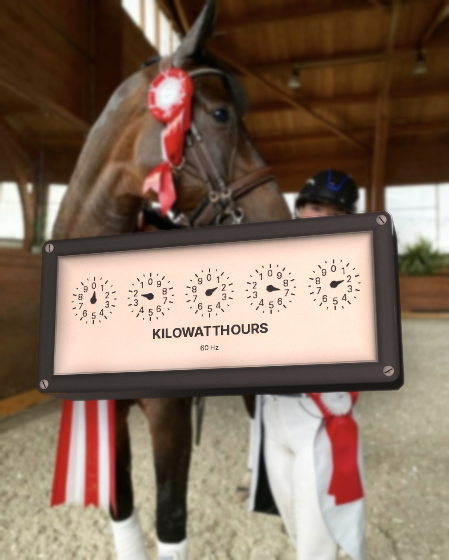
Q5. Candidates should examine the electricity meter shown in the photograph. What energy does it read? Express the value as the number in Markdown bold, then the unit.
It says **2172** kWh
